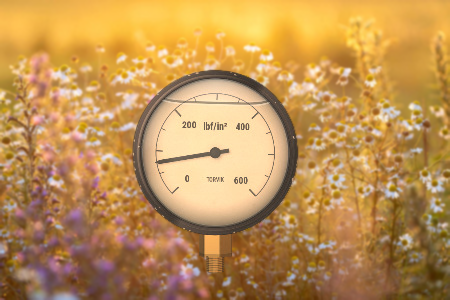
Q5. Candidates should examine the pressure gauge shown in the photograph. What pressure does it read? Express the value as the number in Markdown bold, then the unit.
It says **75** psi
